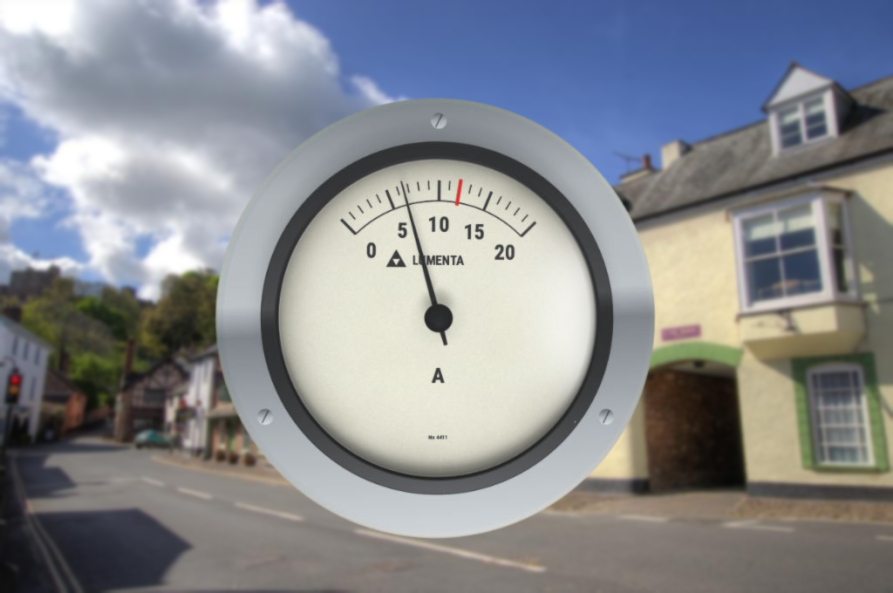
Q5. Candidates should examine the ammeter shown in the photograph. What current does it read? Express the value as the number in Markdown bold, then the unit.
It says **6.5** A
